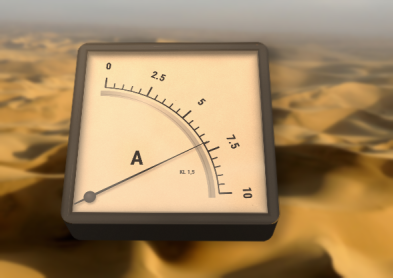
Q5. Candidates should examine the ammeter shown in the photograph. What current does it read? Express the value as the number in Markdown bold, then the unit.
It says **7** A
